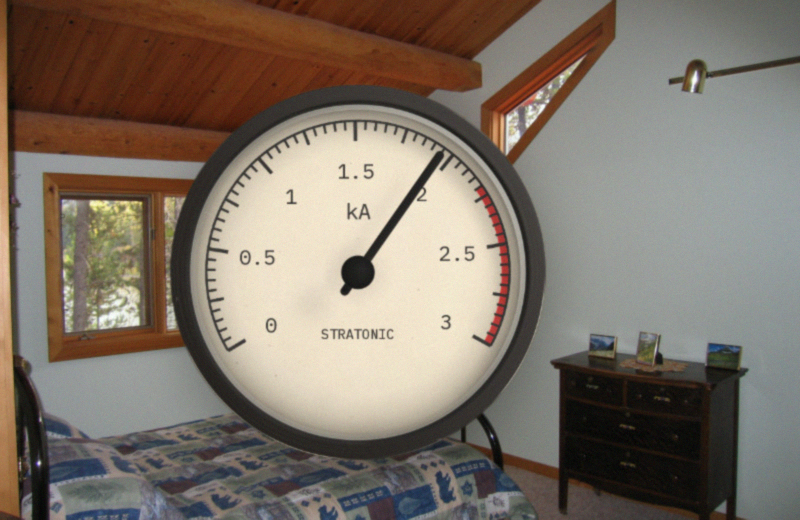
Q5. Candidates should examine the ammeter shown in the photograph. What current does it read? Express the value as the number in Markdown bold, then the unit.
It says **1.95** kA
